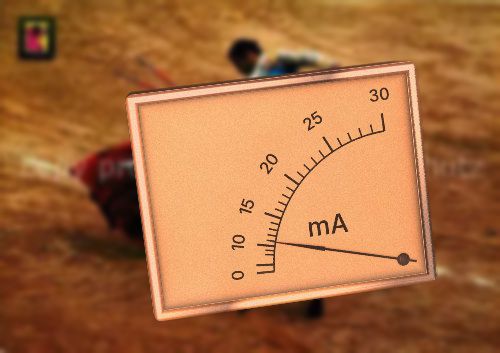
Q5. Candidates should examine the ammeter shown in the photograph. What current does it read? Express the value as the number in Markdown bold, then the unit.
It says **11** mA
